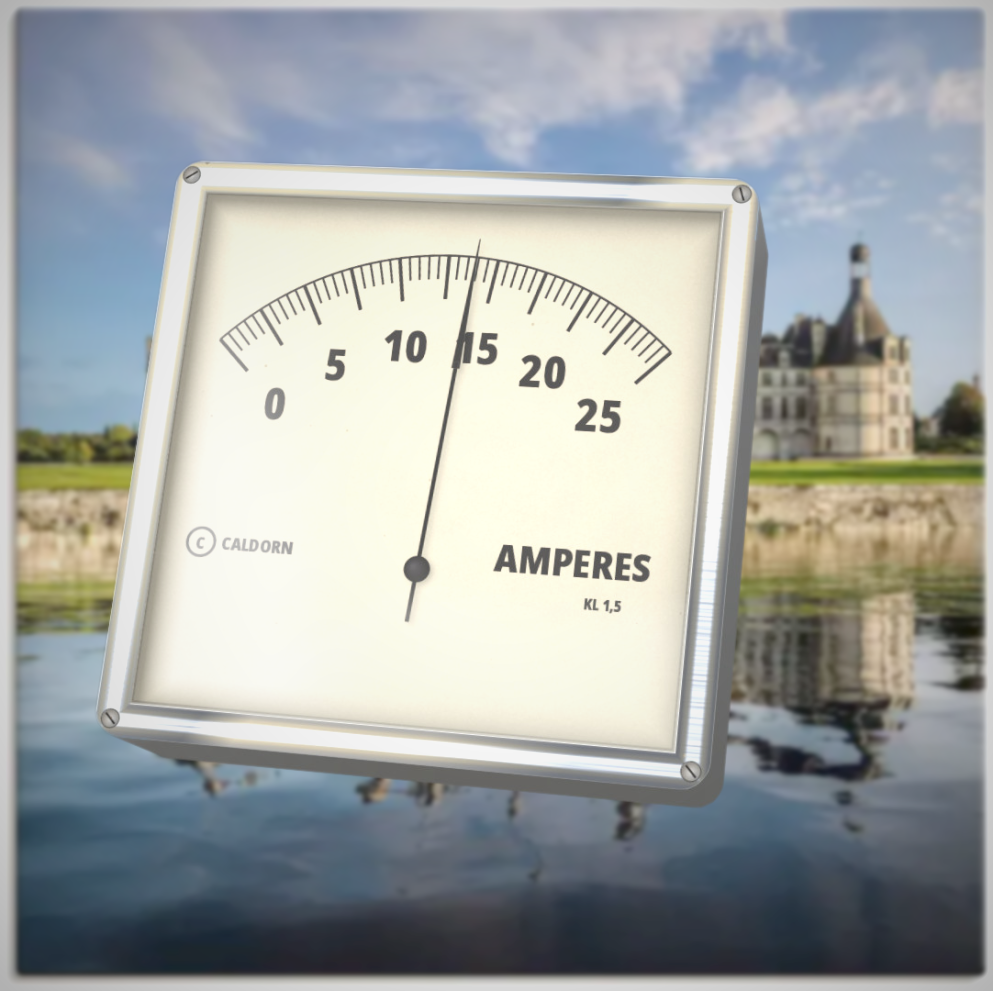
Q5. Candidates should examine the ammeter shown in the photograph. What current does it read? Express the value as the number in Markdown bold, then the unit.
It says **14** A
